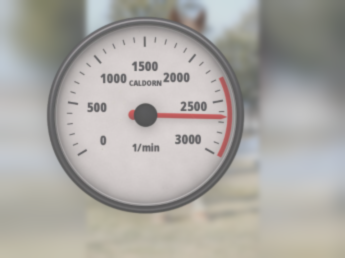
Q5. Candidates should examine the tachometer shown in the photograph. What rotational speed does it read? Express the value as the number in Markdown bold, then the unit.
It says **2650** rpm
